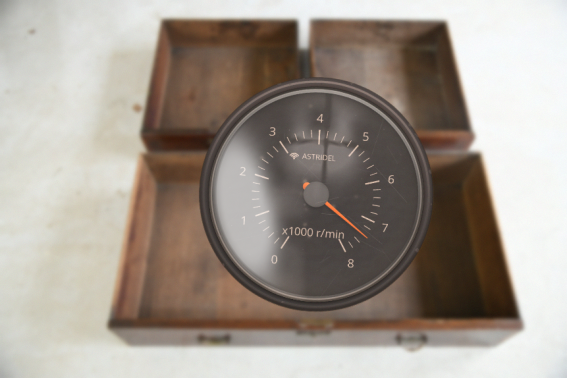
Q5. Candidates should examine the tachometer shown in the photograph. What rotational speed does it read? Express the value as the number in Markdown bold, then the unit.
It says **7400** rpm
